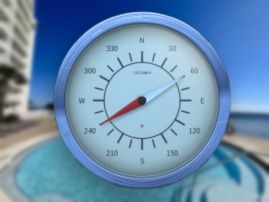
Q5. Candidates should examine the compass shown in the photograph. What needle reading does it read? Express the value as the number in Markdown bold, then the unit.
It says **240** °
